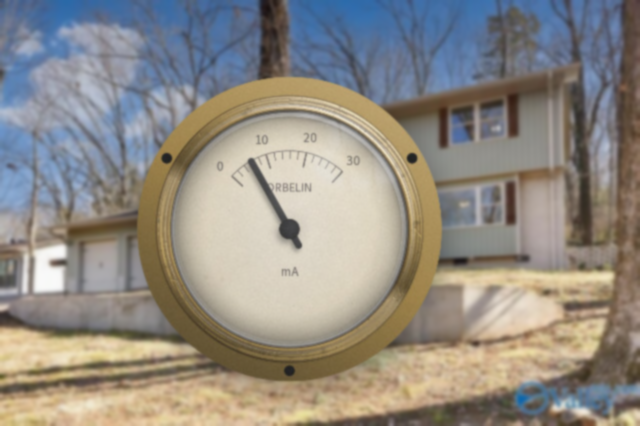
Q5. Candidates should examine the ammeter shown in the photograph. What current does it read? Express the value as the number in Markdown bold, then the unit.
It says **6** mA
